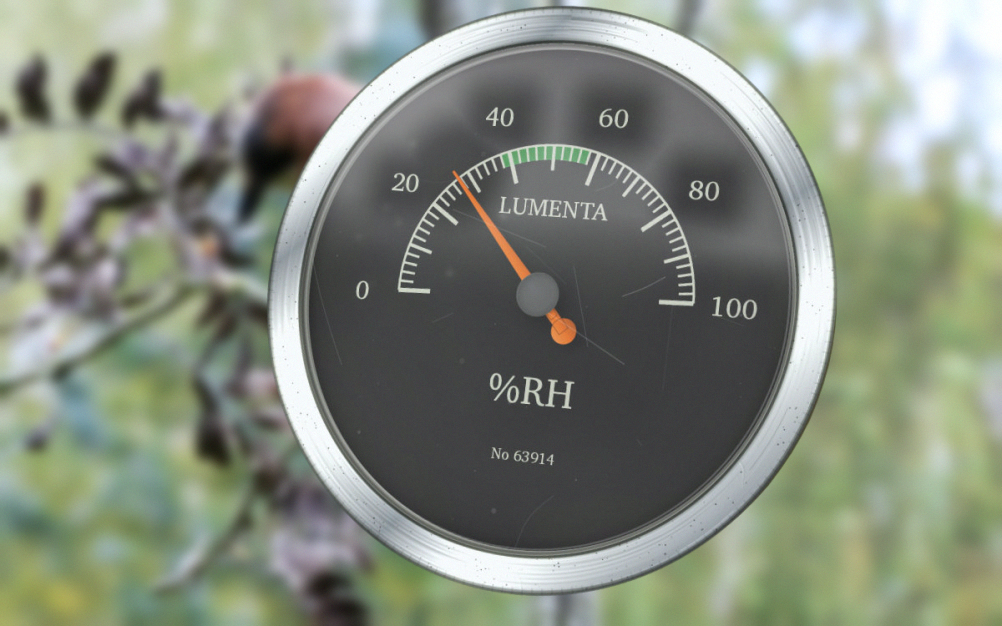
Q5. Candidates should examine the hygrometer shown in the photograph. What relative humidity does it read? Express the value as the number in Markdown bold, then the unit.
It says **28** %
